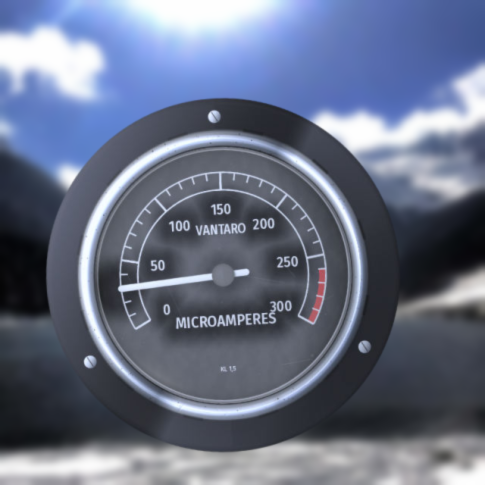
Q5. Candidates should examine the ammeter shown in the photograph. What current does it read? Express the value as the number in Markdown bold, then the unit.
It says **30** µA
